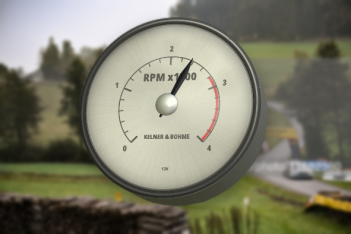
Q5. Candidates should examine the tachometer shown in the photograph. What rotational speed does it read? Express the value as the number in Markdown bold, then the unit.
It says **2400** rpm
